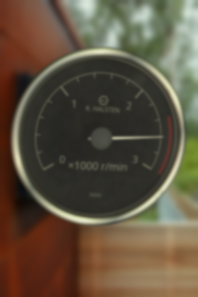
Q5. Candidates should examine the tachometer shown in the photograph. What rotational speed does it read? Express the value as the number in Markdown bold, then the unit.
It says **2600** rpm
